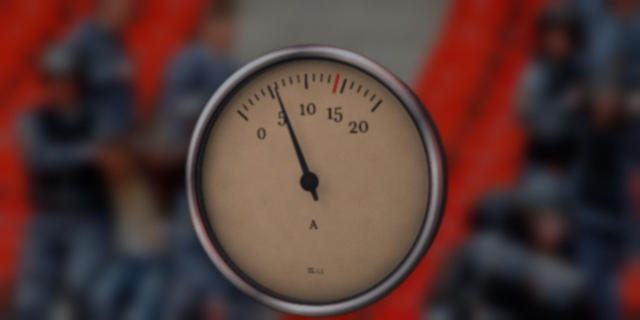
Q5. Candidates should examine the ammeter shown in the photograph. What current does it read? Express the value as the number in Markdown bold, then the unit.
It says **6** A
